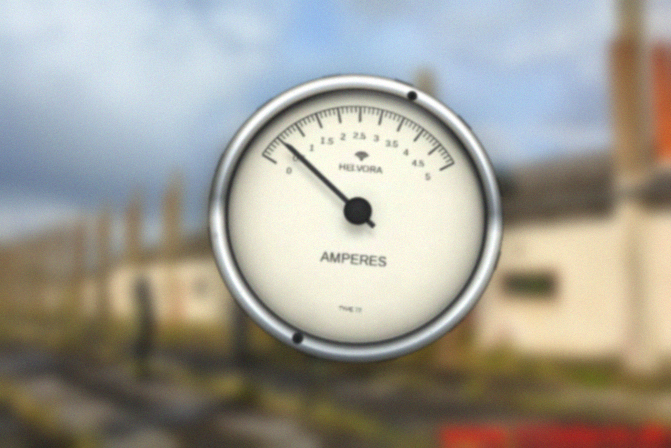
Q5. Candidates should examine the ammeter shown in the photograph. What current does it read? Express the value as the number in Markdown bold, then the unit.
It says **0.5** A
